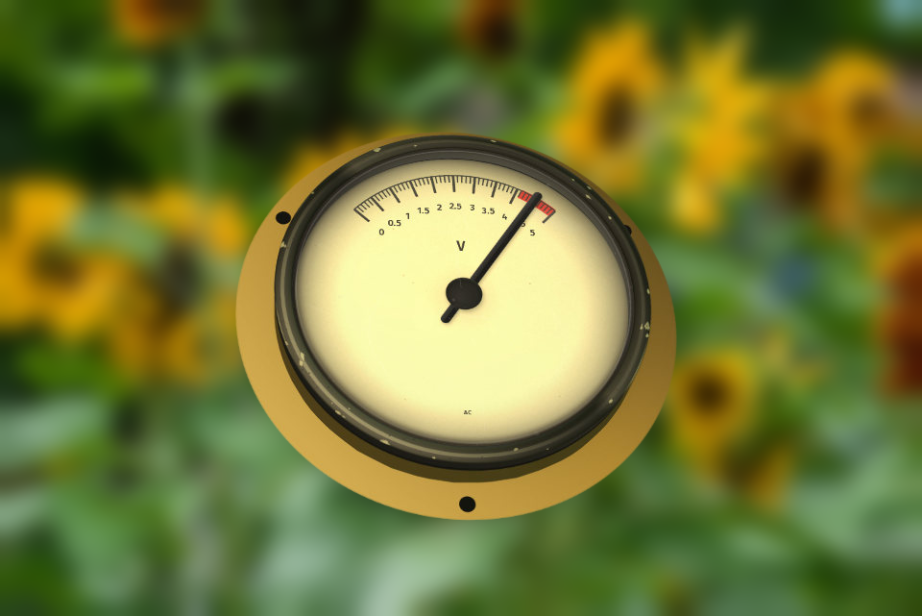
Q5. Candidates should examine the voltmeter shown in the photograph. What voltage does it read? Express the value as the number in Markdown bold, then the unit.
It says **4.5** V
